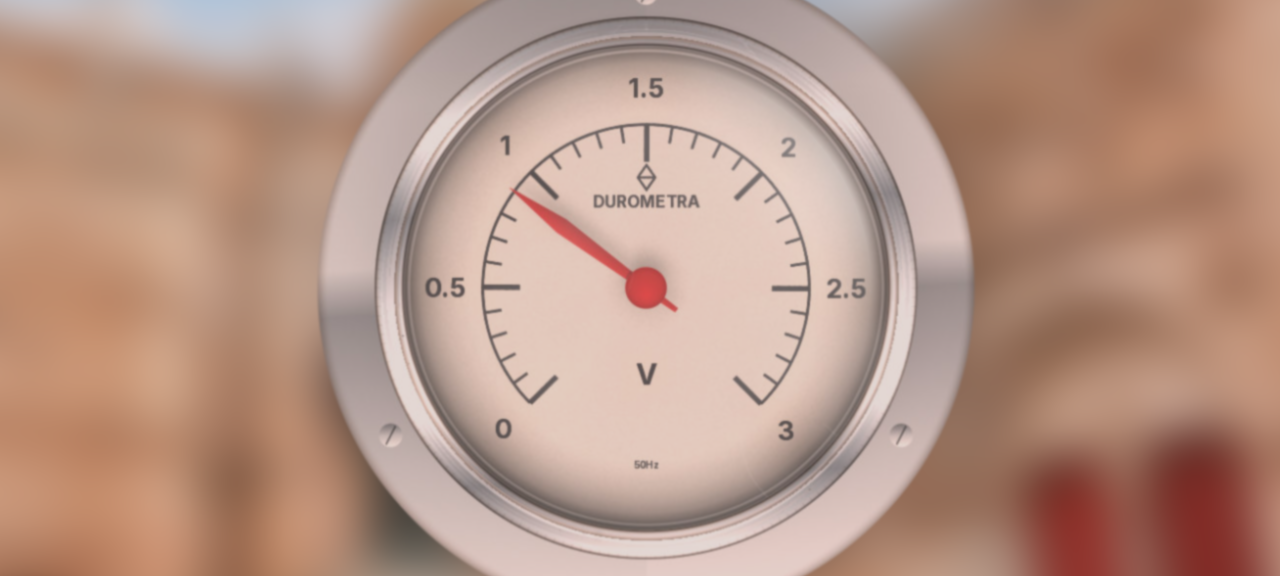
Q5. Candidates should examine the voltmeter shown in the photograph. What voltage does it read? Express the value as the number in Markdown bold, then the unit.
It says **0.9** V
